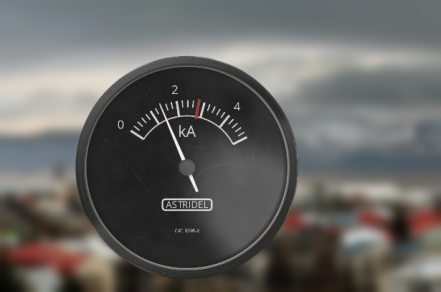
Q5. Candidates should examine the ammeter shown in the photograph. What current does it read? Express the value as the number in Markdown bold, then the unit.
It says **1.4** kA
